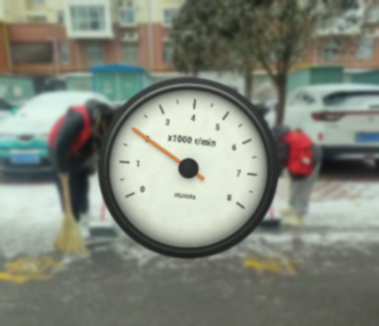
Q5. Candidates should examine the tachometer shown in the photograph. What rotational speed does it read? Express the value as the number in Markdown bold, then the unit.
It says **2000** rpm
